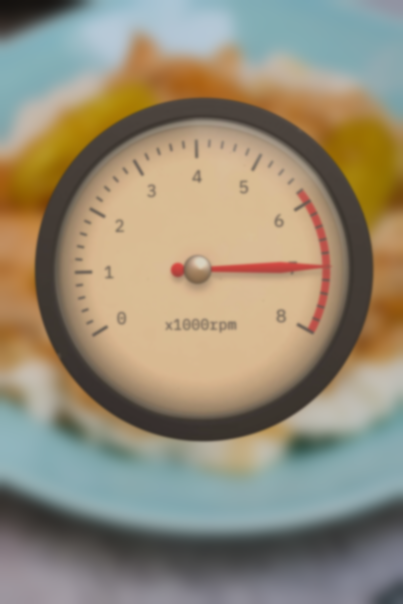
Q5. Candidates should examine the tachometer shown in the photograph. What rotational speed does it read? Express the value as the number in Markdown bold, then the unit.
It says **7000** rpm
